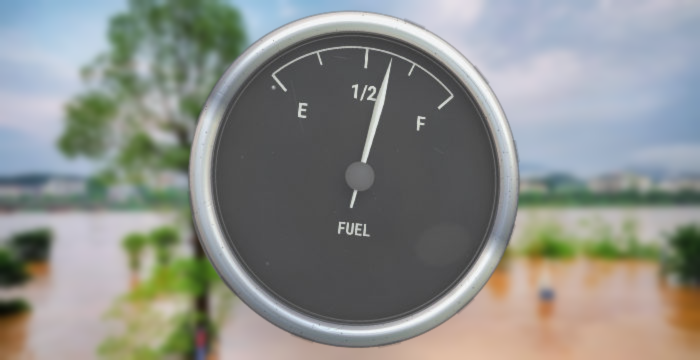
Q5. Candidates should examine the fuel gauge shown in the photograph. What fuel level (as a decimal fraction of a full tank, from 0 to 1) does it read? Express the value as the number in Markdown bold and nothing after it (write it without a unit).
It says **0.625**
